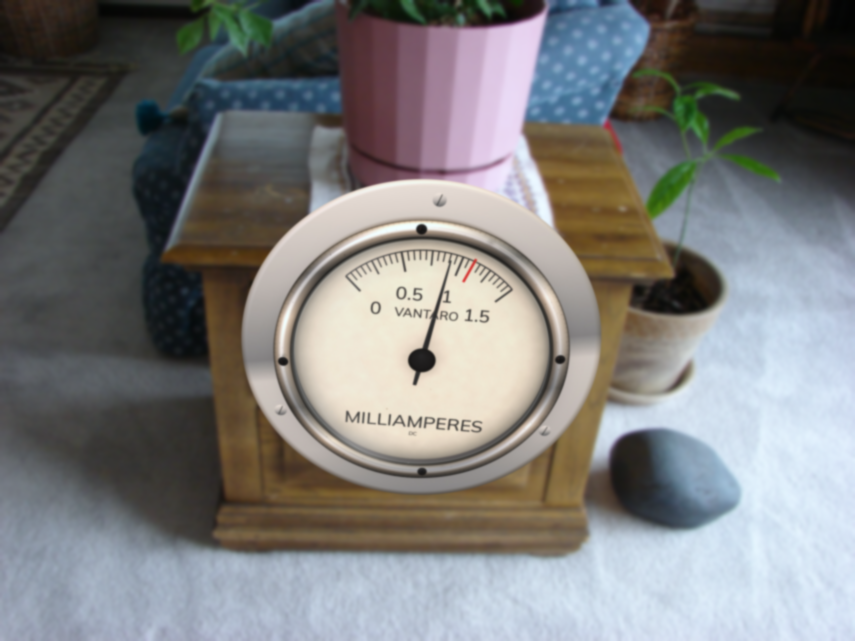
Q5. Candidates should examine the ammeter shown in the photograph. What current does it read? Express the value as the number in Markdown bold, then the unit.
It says **0.9** mA
